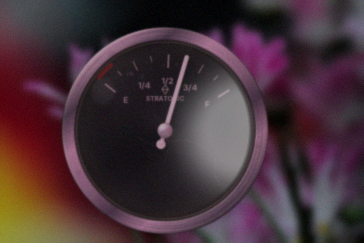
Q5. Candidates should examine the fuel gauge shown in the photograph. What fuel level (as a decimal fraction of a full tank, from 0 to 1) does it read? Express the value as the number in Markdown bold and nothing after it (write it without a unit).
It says **0.625**
